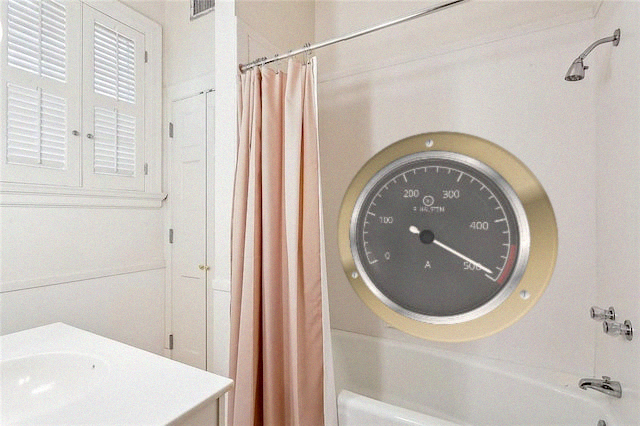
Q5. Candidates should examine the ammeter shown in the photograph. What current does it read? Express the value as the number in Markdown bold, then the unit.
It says **490** A
